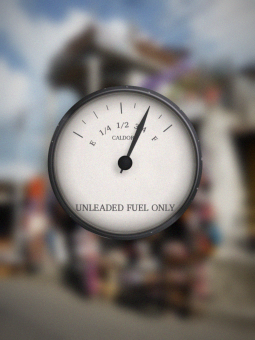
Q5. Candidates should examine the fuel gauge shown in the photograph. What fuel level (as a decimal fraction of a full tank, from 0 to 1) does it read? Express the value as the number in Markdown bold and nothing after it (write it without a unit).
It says **0.75**
